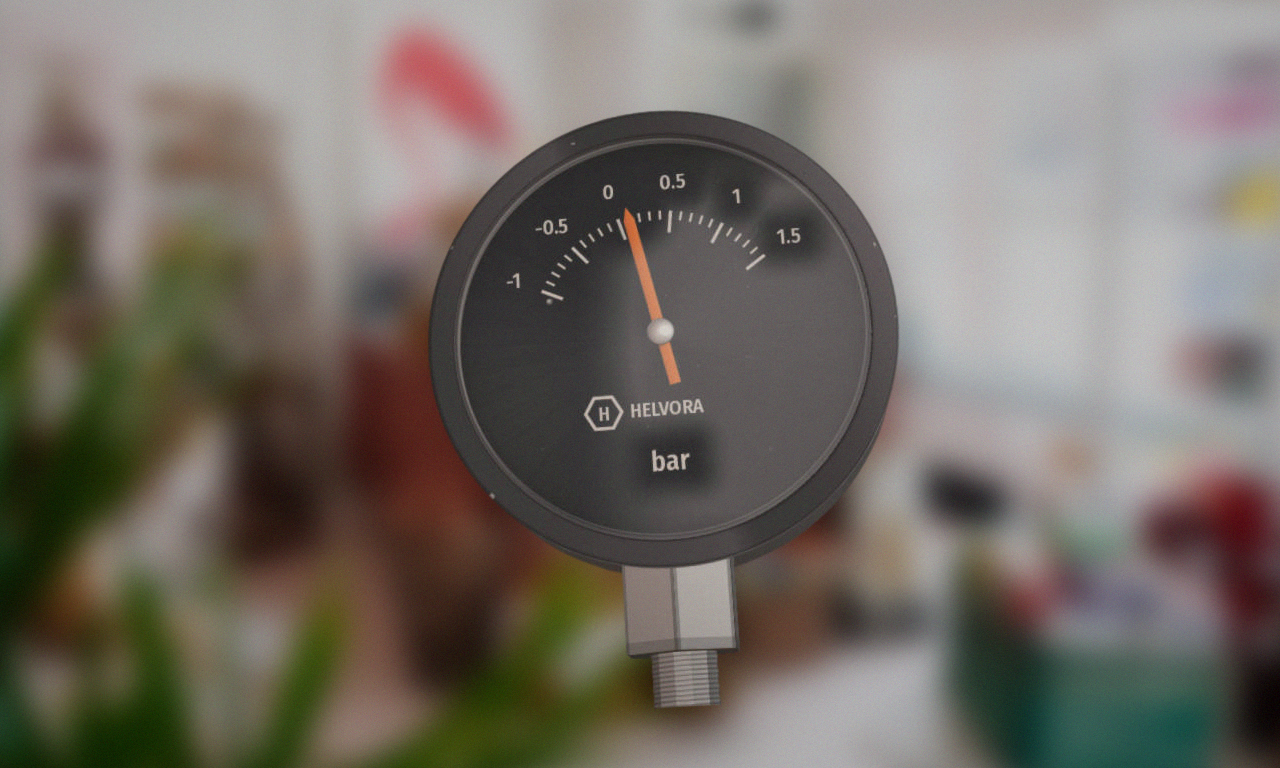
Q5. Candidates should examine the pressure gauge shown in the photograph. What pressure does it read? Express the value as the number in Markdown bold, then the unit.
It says **0.1** bar
